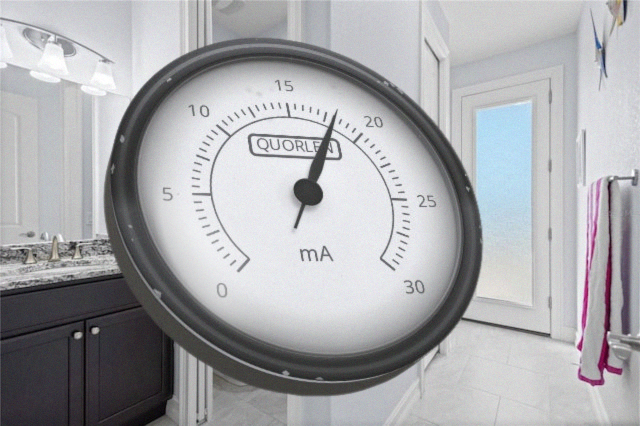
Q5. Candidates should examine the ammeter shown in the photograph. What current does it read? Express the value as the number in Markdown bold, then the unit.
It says **18** mA
